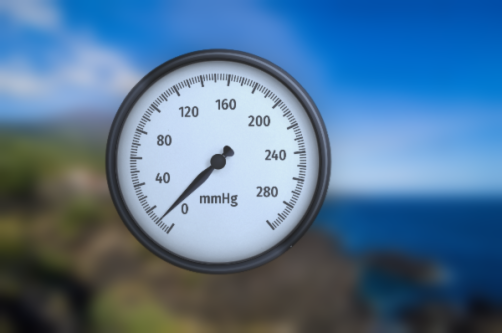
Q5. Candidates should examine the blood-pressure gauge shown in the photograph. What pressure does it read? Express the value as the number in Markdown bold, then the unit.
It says **10** mmHg
